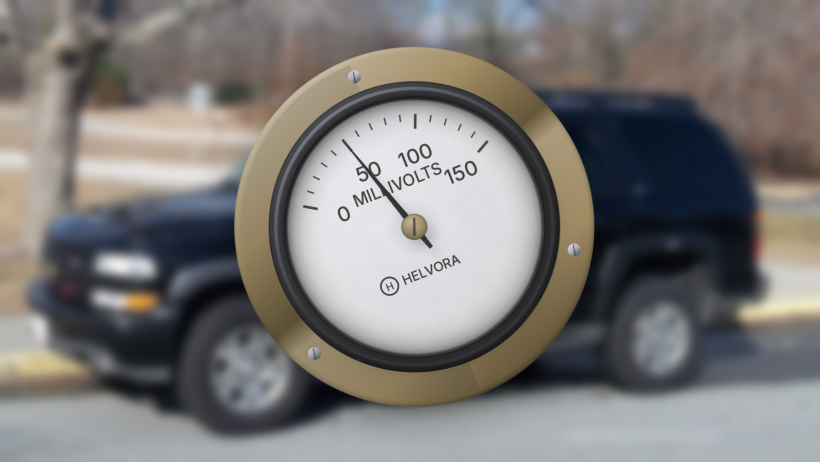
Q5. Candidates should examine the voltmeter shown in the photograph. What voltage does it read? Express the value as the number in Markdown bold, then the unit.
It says **50** mV
